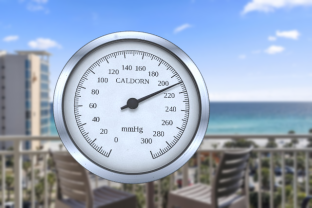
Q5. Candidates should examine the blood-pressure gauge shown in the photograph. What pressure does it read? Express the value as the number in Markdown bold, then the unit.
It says **210** mmHg
